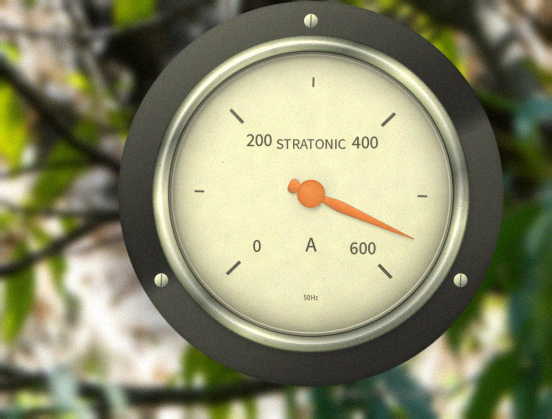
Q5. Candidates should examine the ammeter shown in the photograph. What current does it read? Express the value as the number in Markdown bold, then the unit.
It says **550** A
